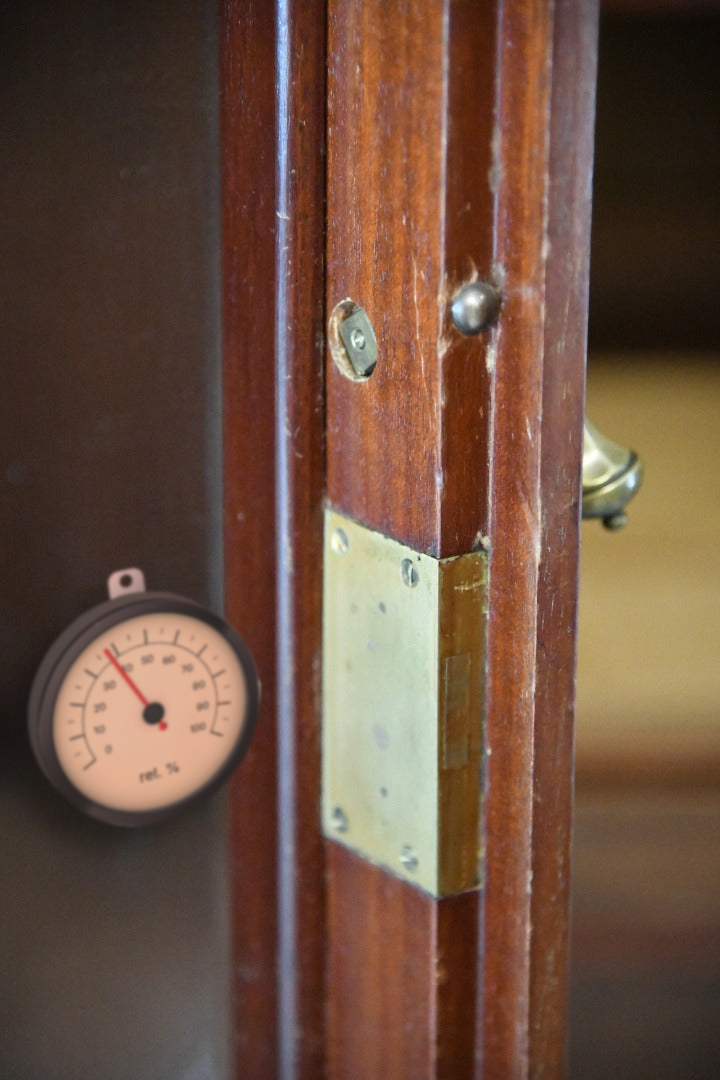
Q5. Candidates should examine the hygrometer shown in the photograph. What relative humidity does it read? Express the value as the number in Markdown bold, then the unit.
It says **37.5** %
